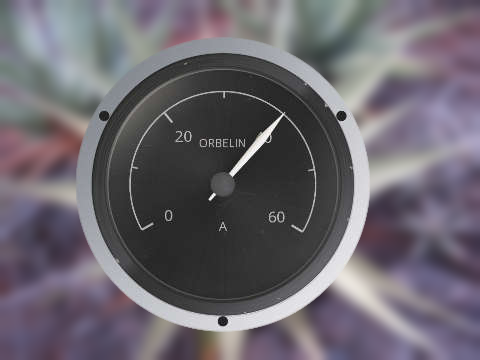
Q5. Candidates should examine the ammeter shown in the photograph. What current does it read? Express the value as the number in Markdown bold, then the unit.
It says **40** A
